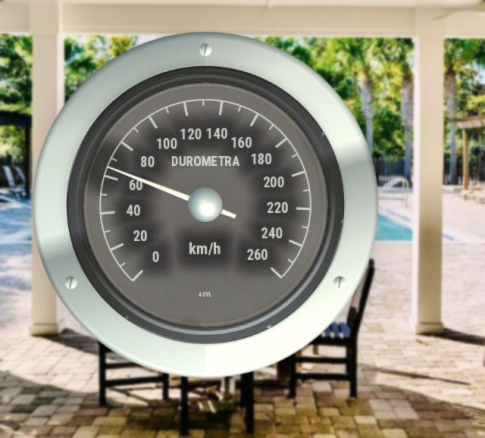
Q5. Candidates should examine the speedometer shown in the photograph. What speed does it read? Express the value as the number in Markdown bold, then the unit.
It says **65** km/h
